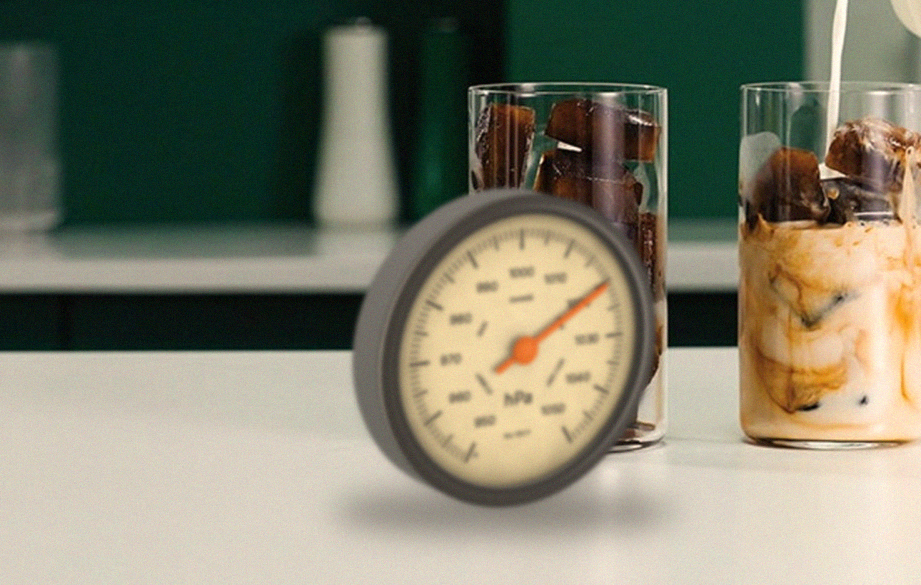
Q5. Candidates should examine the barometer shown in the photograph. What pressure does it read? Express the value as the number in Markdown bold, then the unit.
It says **1020** hPa
